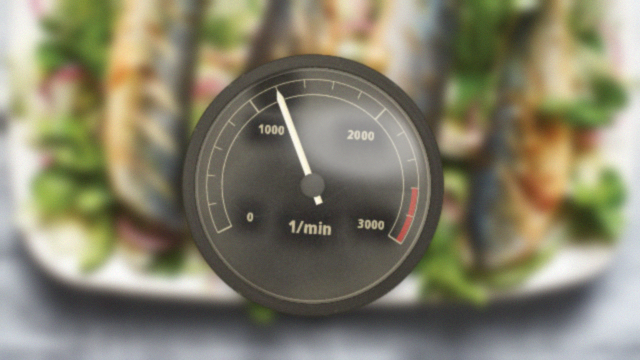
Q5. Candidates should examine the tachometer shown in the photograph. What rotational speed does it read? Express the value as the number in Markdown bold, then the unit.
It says **1200** rpm
